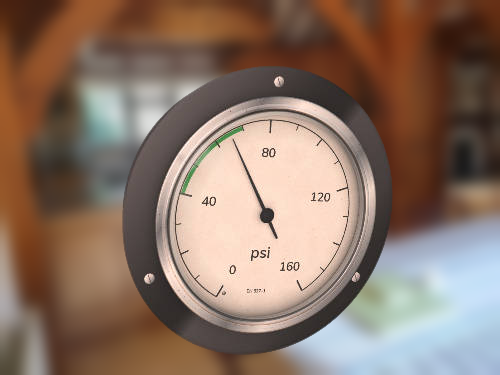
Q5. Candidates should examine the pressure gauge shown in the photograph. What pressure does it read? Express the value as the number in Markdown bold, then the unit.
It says **65** psi
